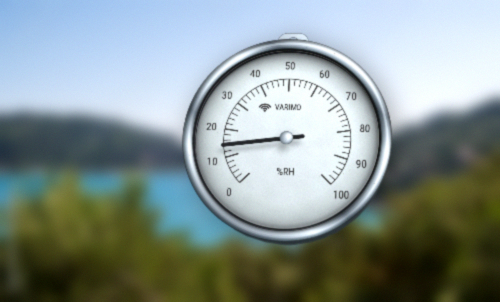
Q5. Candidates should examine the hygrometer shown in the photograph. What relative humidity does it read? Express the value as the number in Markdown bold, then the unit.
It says **14** %
